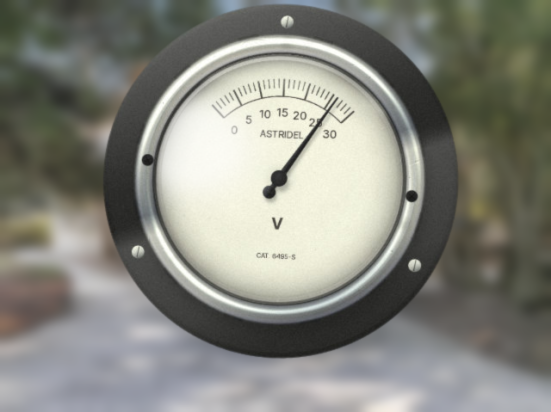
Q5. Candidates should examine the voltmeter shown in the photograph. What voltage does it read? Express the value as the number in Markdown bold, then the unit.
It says **26** V
